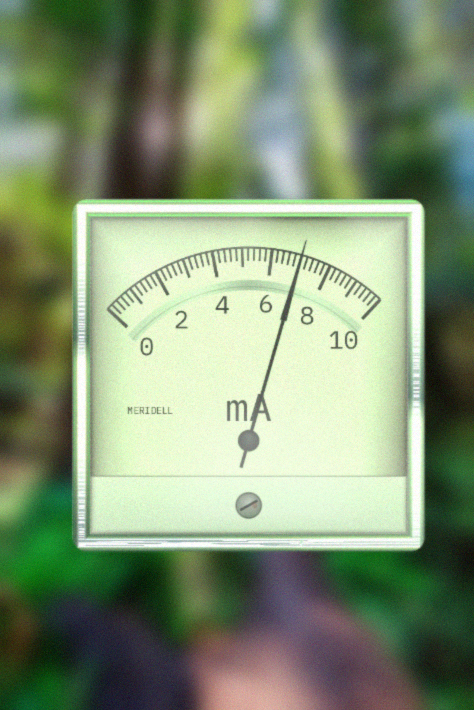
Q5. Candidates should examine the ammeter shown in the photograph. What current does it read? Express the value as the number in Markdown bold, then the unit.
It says **7** mA
